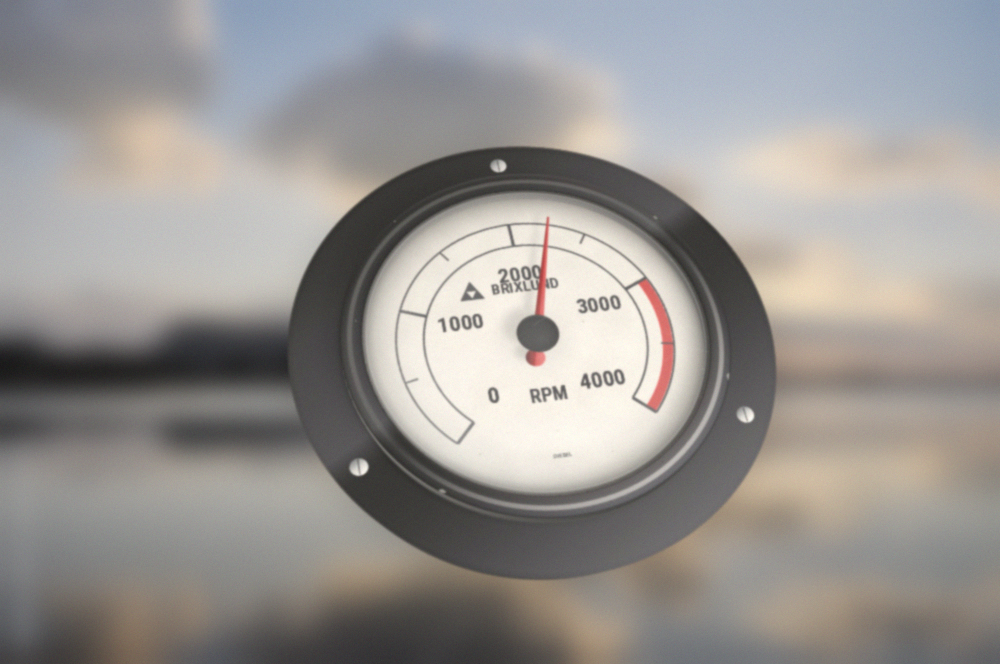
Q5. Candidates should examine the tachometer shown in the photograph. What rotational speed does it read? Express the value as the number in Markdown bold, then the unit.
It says **2250** rpm
